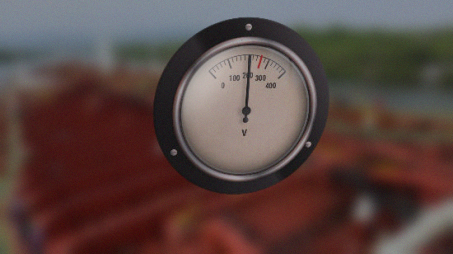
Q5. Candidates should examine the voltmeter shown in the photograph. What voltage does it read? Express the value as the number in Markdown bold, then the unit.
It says **200** V
